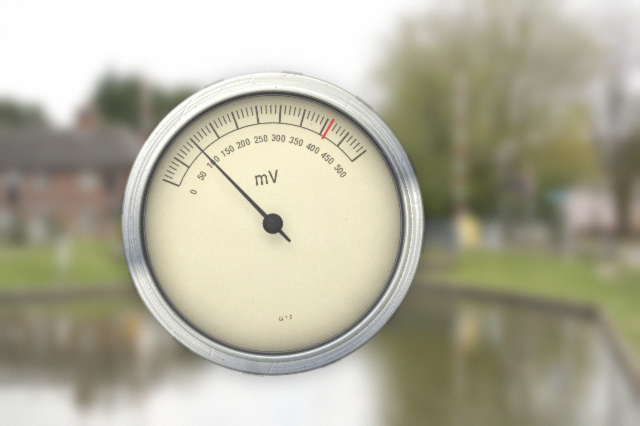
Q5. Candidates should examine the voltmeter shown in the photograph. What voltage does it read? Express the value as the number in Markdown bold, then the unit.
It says **100** mV
